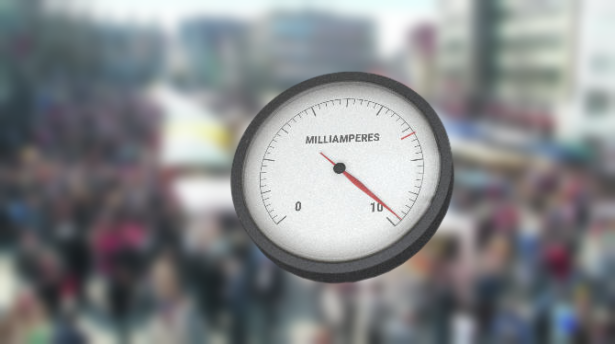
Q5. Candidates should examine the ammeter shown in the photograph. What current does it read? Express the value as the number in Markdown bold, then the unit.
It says **9.8** mA
